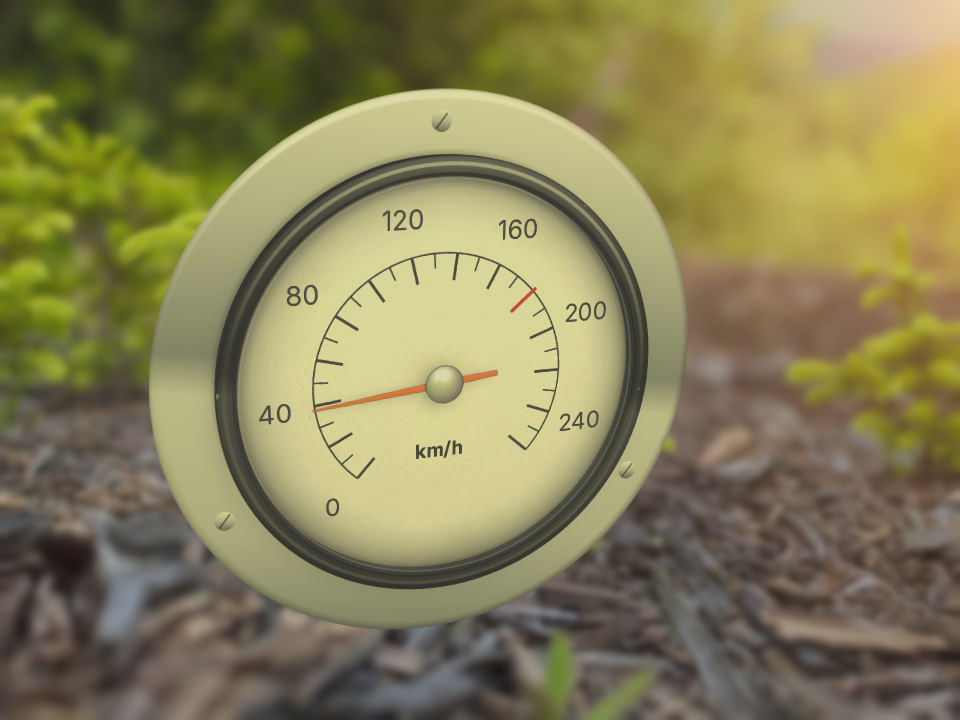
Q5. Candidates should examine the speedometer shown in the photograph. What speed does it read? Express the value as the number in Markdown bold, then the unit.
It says **40** km/h
